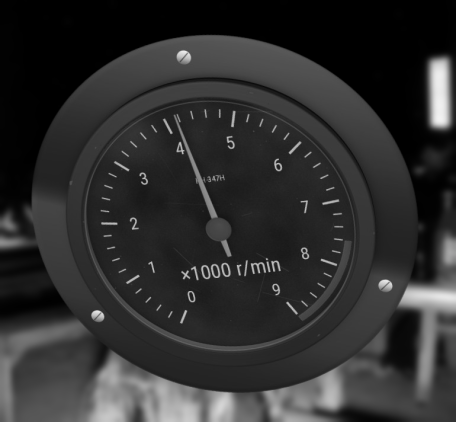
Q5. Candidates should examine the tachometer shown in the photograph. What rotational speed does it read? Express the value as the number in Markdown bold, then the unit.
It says **4200** rpm
